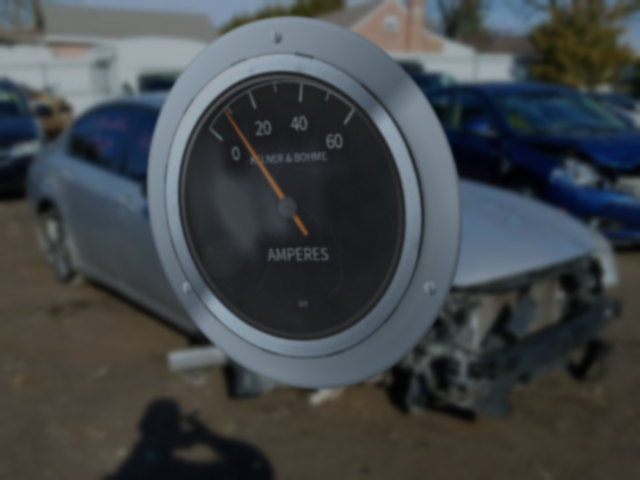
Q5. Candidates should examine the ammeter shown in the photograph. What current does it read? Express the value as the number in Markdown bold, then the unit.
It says **10** A
